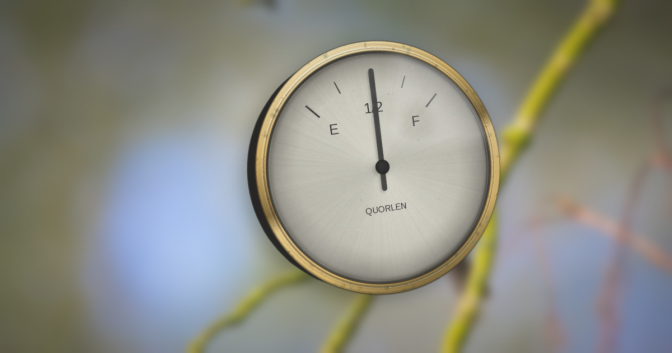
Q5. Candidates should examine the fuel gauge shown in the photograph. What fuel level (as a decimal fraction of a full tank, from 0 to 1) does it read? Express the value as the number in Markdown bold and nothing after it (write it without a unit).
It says **0.5**
